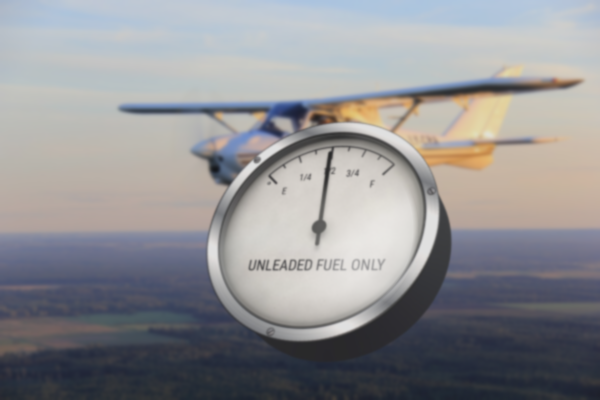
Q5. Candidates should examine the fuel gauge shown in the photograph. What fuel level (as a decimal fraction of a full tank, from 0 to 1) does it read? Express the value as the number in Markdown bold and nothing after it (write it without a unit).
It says **0.5**
